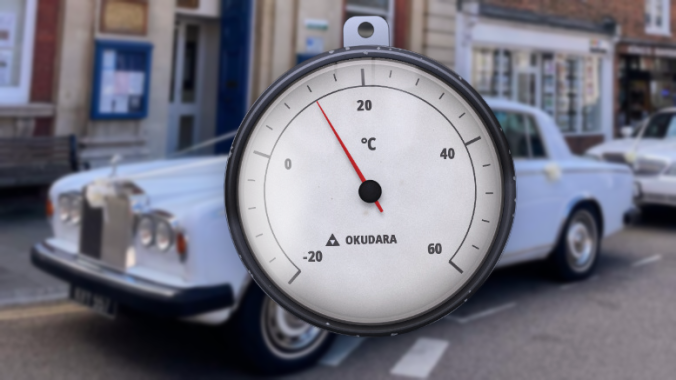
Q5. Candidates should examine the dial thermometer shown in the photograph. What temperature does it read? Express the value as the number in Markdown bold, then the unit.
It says **12** °C
